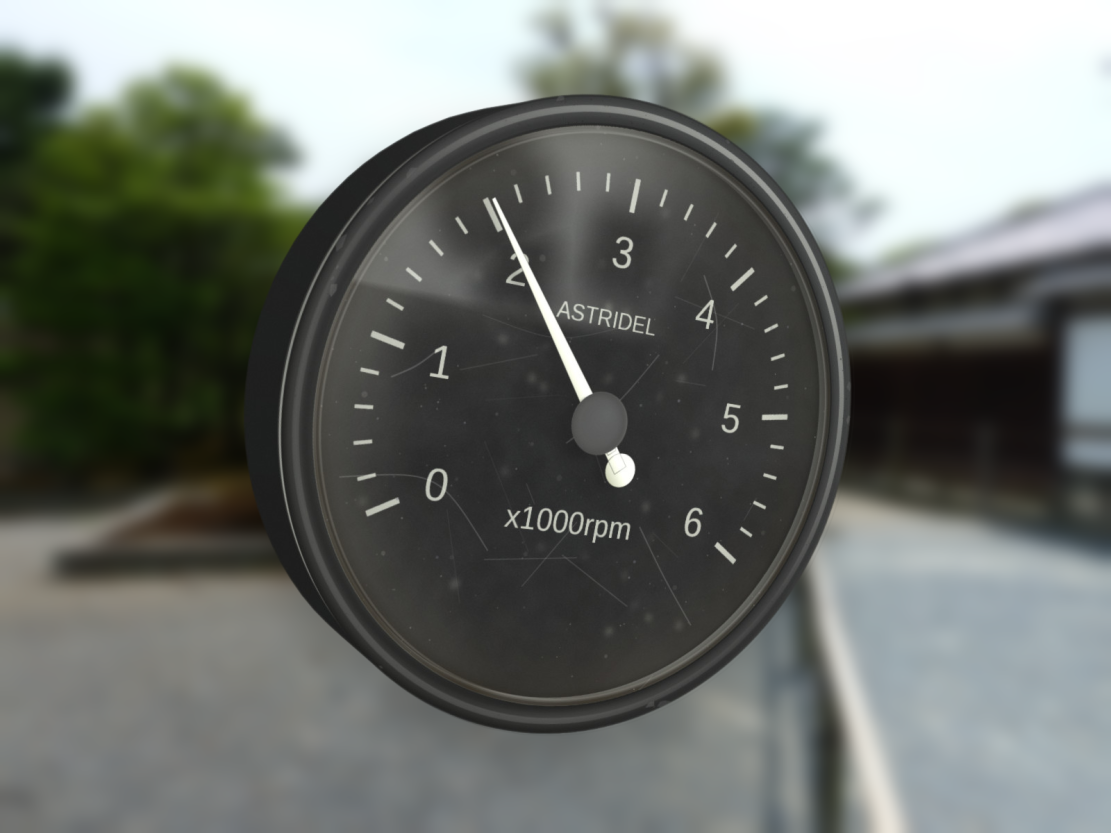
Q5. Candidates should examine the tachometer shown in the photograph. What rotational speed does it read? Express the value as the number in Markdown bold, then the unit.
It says **2000** rpm
